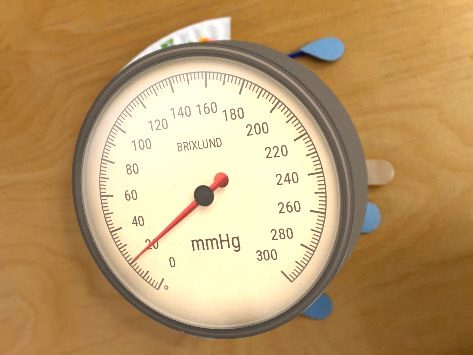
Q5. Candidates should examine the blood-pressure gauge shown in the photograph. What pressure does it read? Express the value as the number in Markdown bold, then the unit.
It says **20** mmHg
